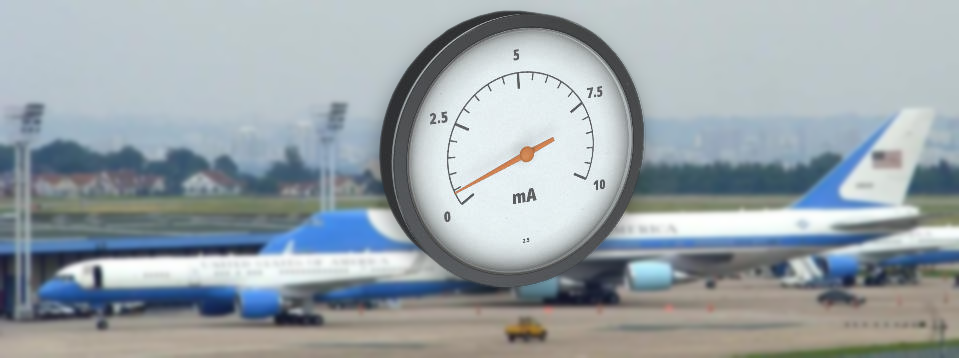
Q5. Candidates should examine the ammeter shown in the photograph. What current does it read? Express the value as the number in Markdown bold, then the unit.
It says **0.5** mA
